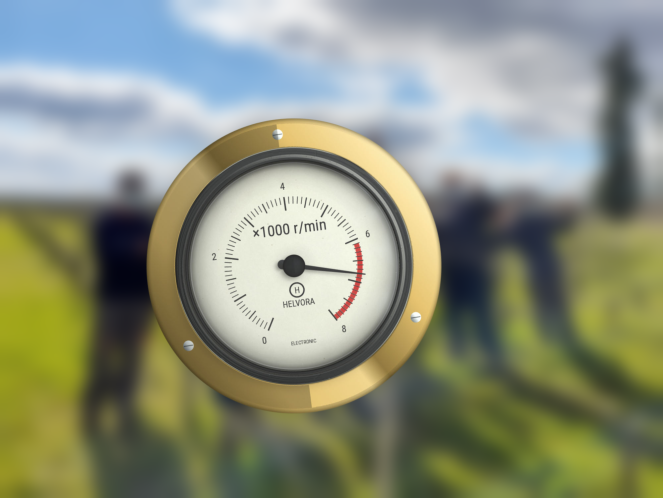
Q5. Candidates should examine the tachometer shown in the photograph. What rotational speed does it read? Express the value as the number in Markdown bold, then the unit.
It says **6800** rpm
